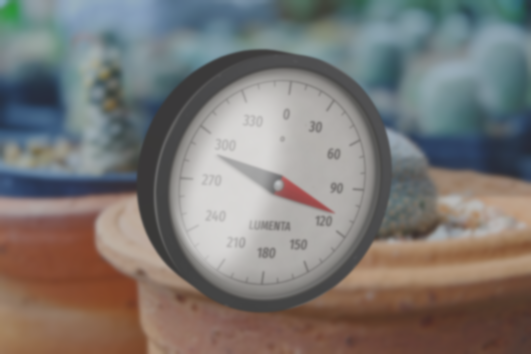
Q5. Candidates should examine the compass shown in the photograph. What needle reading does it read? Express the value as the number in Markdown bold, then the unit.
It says **110** °
